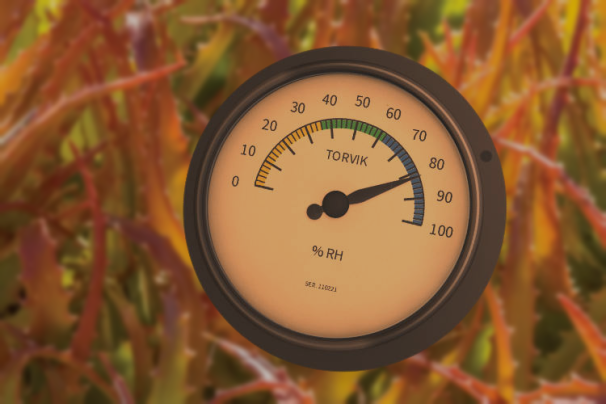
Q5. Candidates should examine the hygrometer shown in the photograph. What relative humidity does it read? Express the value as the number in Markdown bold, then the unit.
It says **82** %
